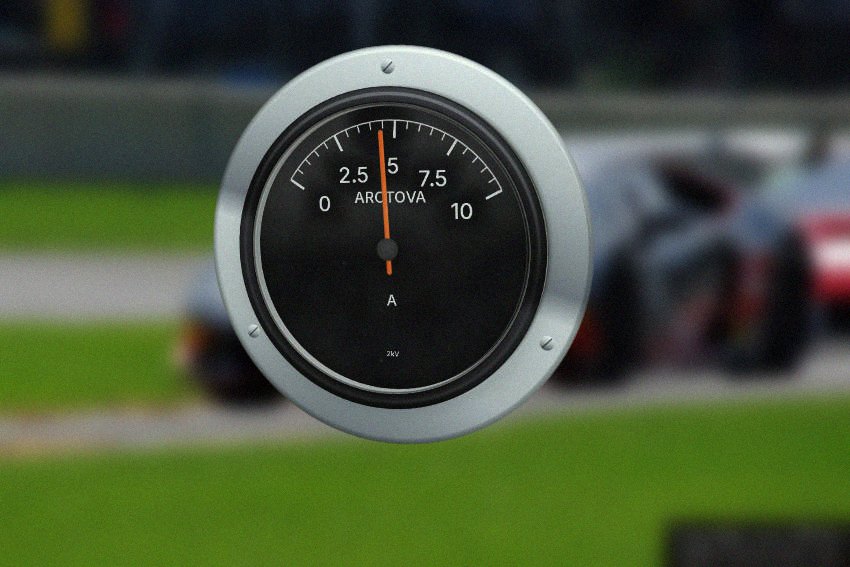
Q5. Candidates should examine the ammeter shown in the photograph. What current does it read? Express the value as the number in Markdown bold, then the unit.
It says **4.5** A
